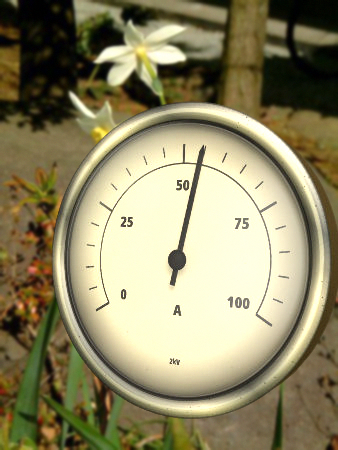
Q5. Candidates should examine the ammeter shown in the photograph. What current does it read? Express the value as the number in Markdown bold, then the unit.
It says **55** A
